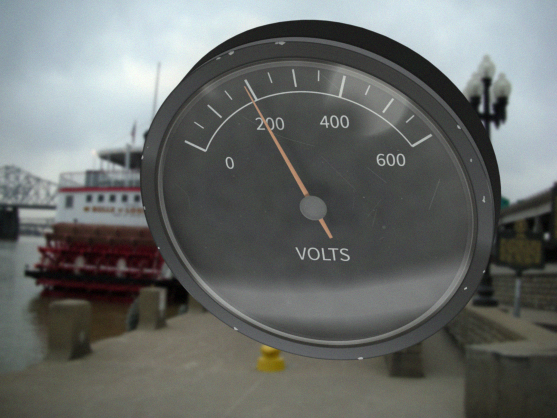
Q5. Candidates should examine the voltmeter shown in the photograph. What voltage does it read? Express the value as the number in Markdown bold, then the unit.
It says **200** V
